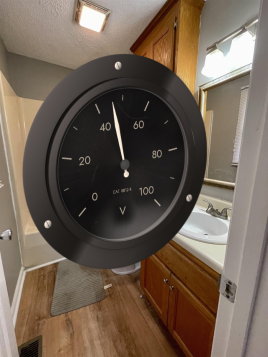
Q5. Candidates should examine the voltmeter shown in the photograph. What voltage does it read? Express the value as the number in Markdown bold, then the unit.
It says **45** V
